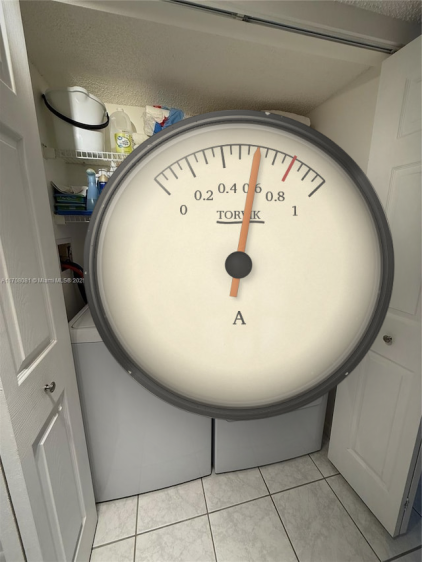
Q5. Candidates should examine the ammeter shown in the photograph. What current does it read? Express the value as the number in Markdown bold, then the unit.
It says **0.6** A
